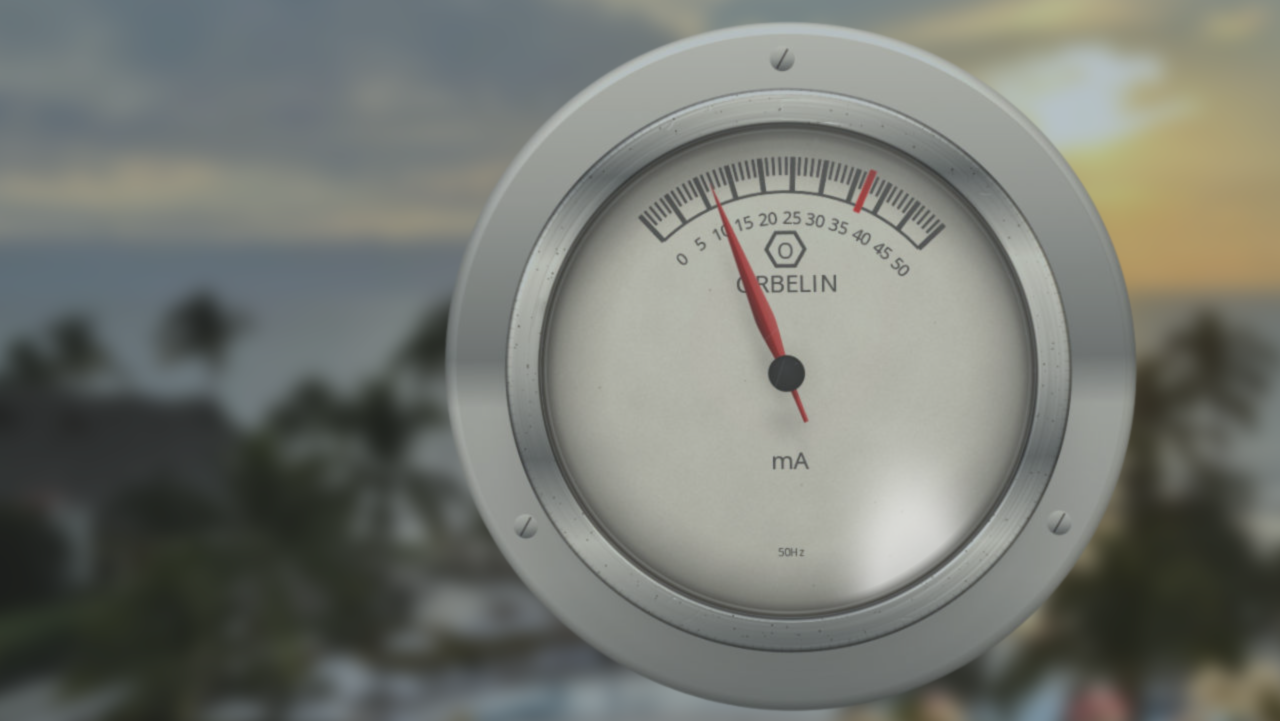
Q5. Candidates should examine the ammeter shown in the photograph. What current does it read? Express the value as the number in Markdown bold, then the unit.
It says **12** mA
